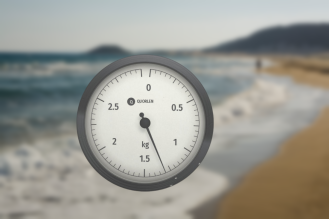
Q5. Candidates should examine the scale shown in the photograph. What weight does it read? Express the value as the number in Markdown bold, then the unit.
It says **1.3** kg
